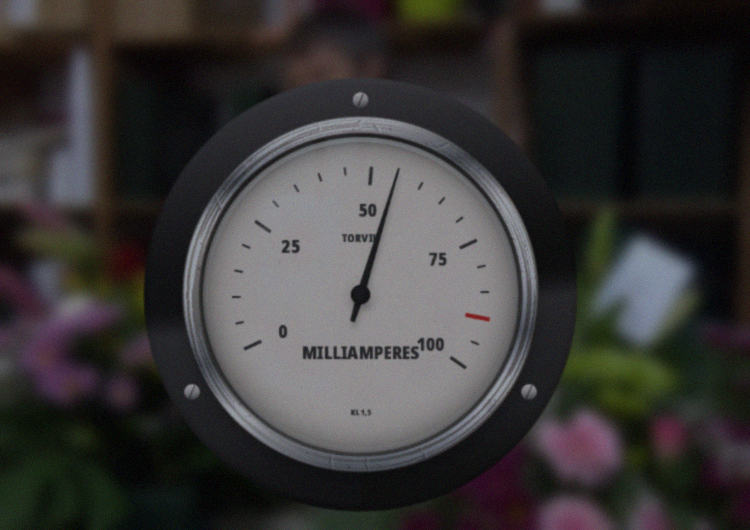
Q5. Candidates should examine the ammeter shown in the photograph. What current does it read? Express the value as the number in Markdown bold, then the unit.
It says **55** mA
